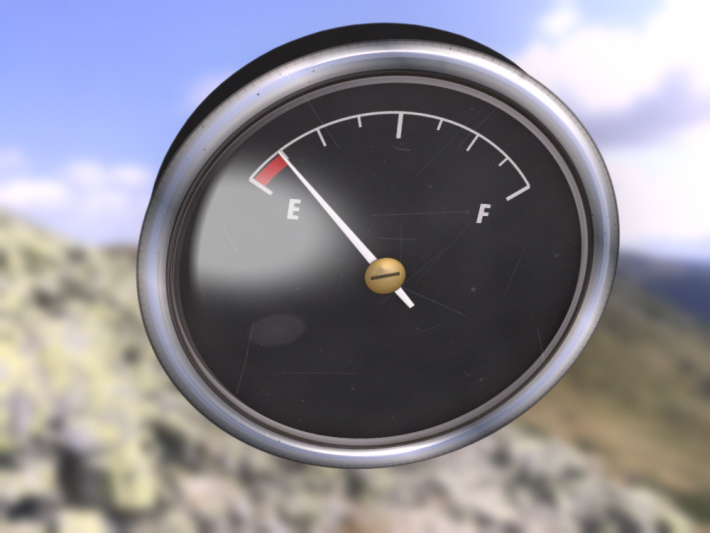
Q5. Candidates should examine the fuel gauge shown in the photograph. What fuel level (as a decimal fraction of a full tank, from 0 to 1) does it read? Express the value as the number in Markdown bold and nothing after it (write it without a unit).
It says **0.125**
